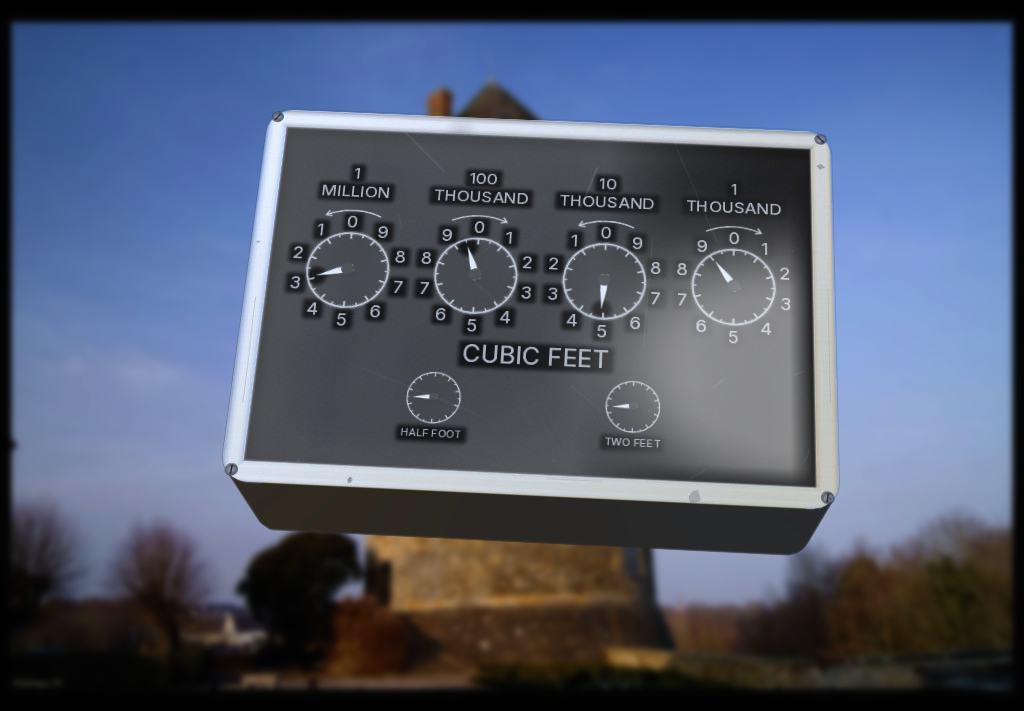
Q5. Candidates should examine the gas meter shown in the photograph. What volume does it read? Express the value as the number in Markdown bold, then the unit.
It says **294900** ft³
